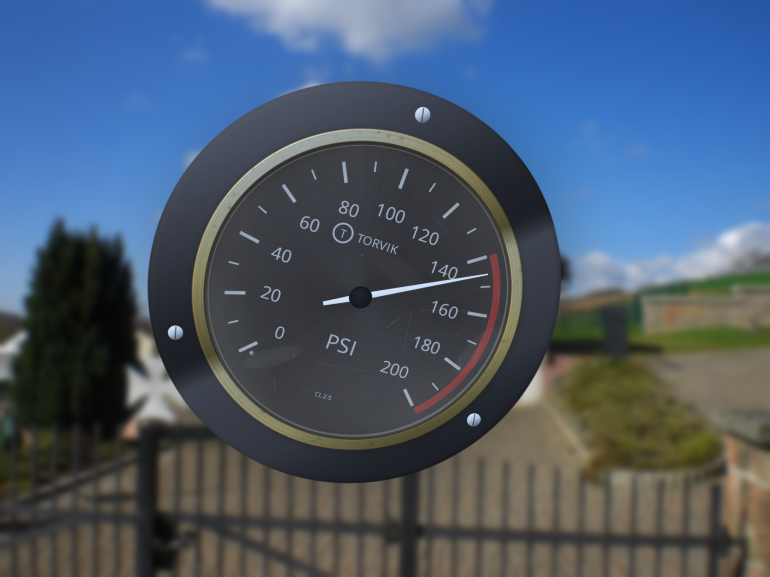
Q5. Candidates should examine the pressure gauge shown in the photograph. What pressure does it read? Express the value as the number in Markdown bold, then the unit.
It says **145** psi
